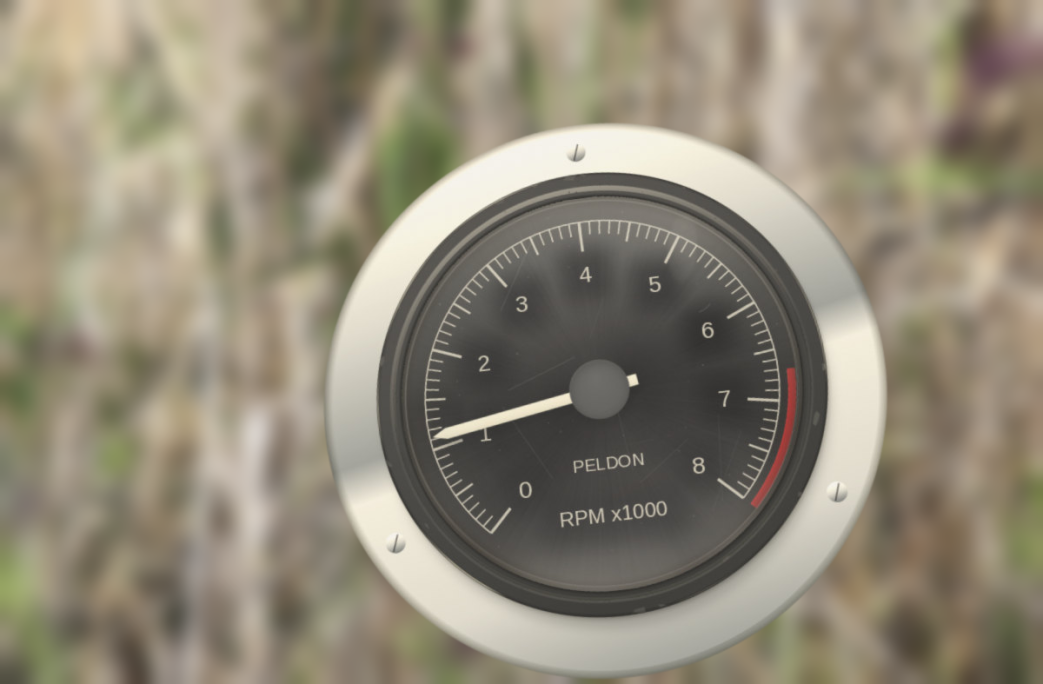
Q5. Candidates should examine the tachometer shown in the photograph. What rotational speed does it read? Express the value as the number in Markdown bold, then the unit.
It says **1100** rpm
